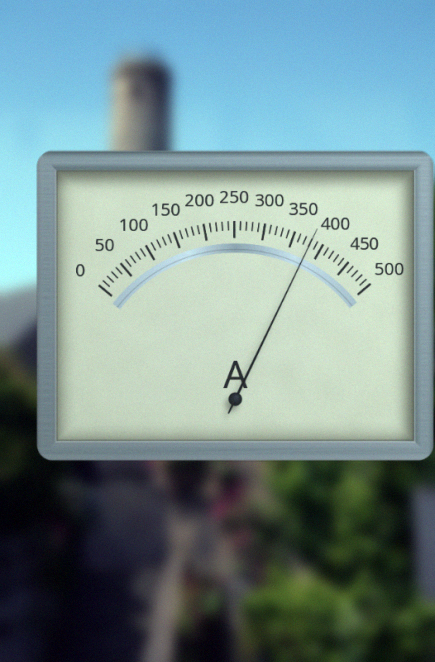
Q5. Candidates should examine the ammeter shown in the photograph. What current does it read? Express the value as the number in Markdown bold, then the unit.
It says **380** A
